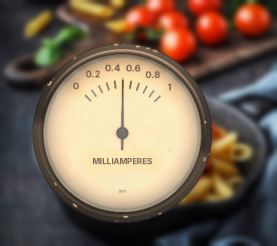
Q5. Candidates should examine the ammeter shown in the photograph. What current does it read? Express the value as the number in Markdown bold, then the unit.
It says **0.5** mA
